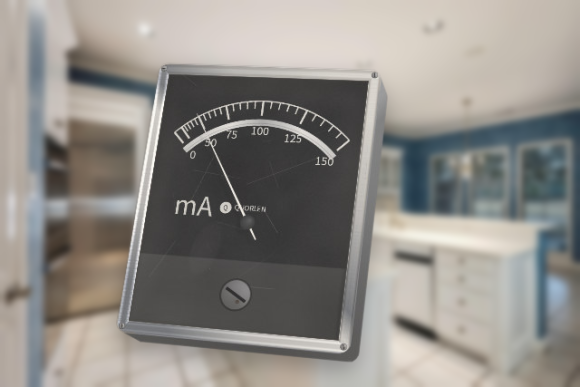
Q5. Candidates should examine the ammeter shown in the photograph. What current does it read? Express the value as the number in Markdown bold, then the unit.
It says **50** mA
